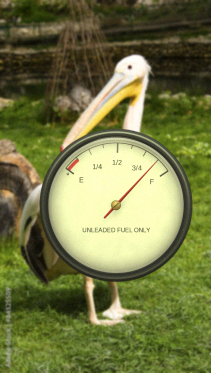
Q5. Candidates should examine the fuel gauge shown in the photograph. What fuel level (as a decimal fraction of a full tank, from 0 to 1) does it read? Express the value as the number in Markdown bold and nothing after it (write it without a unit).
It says **0.875**
